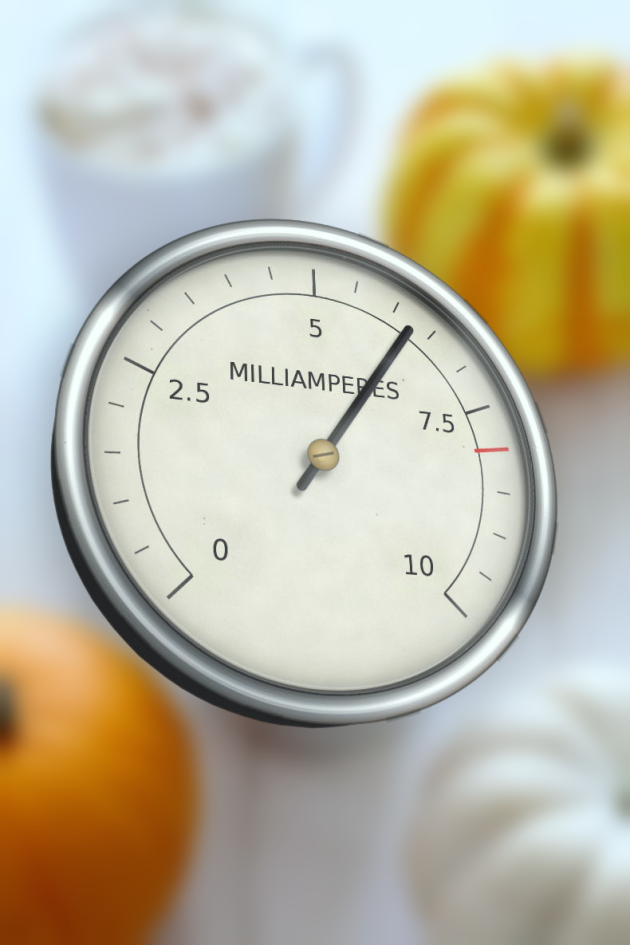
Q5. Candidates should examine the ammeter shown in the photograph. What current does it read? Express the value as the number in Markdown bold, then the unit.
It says **6.25** mA
